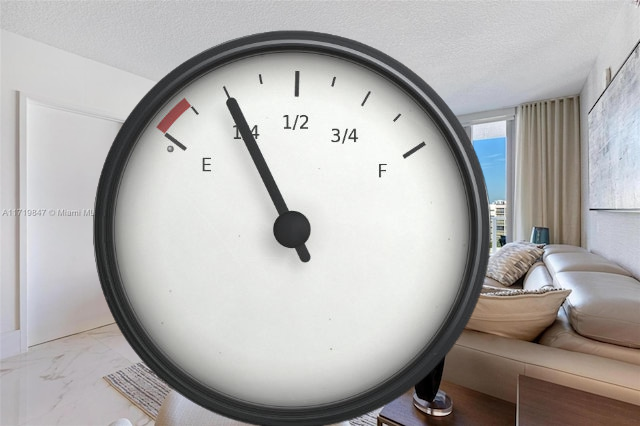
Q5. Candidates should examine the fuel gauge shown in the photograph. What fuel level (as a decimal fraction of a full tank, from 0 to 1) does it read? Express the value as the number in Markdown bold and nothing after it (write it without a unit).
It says **0.25**
